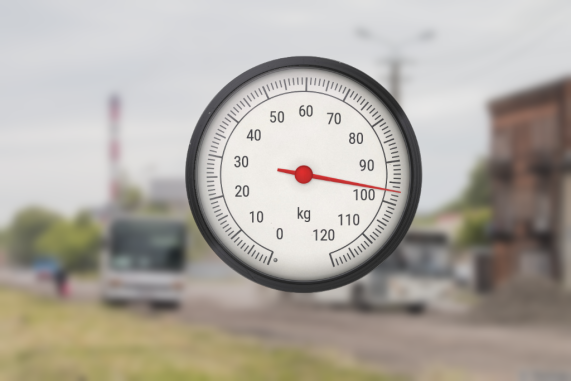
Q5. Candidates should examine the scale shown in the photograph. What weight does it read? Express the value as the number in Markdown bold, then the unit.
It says **97** kg
